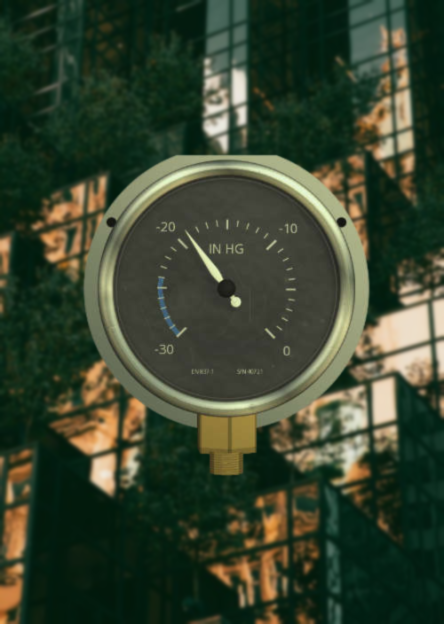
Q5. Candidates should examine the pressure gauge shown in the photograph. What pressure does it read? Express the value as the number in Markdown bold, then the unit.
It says **-19** inHg
